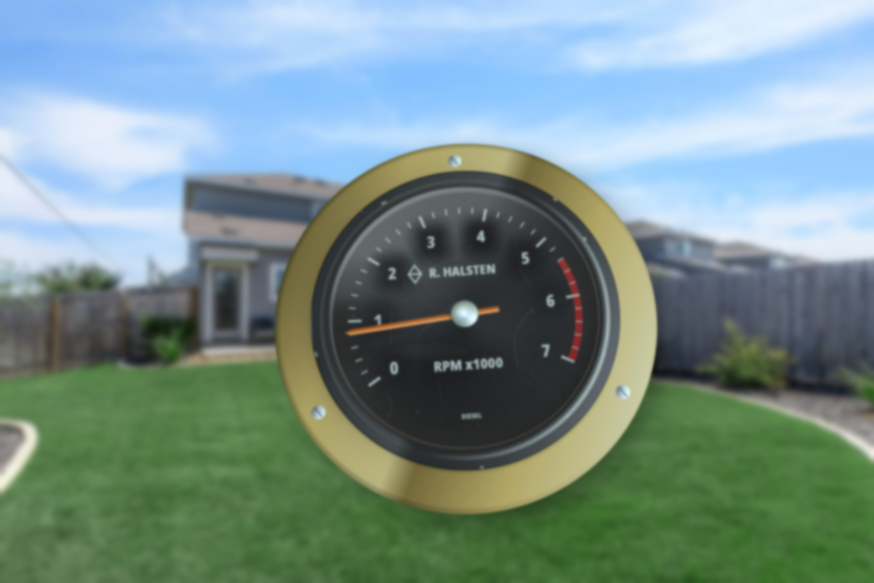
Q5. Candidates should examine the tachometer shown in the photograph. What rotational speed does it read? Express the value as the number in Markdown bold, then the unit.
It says **800** rpm
